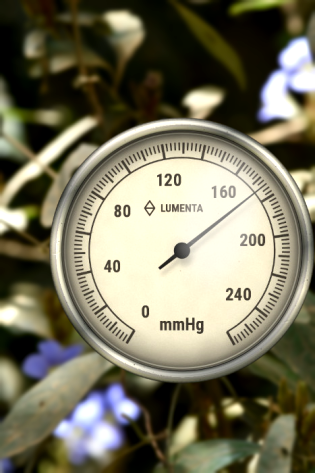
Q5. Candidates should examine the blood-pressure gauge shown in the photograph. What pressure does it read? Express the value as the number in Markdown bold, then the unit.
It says **174** mmHg
